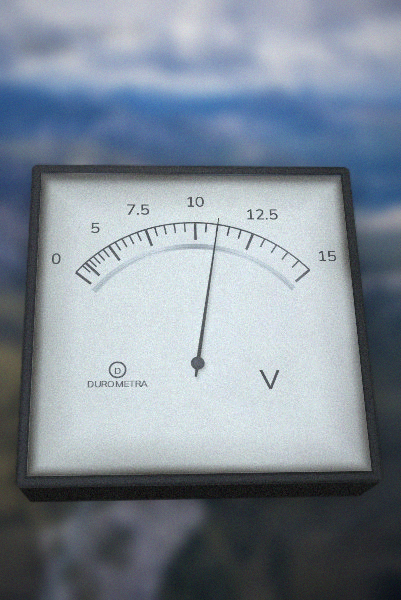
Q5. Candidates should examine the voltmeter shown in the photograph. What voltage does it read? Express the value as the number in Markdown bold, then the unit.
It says **11** V
